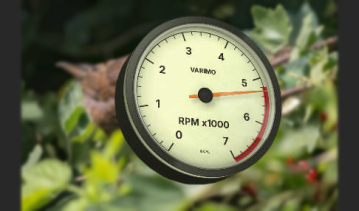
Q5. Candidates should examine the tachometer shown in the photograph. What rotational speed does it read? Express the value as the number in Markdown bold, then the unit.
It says **5300** rpm
